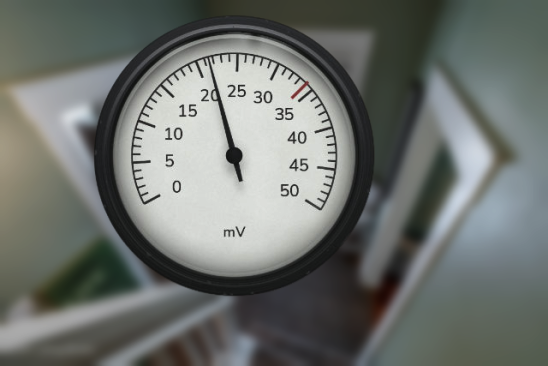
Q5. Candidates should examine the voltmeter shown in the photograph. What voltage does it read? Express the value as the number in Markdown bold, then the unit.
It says **21.5** mV
